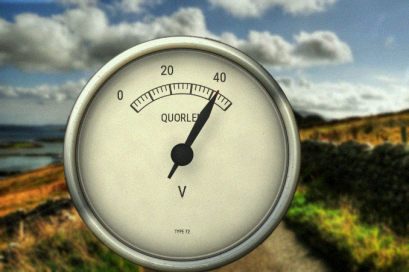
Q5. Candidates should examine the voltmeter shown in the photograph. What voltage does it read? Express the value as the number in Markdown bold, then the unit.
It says **42** V
